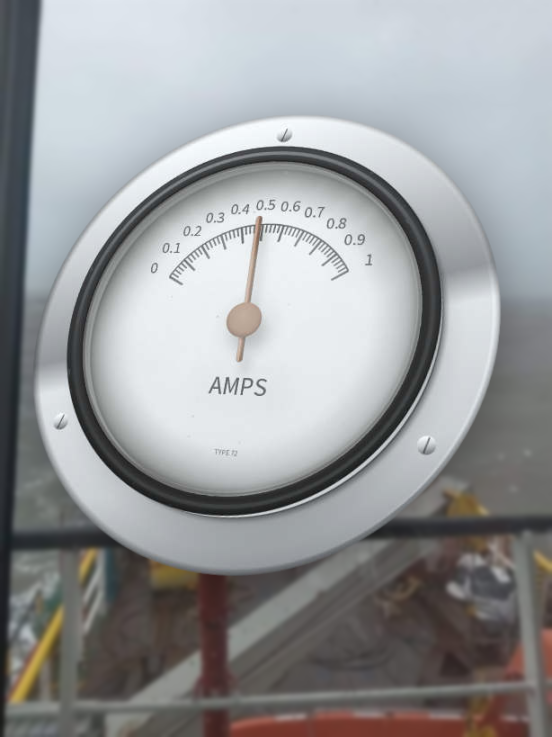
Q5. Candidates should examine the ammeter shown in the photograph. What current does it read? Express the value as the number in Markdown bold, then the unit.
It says **0.5** A
